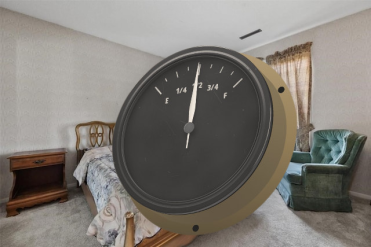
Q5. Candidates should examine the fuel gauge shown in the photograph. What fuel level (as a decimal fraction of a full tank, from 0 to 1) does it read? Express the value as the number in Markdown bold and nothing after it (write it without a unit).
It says **0.5**
